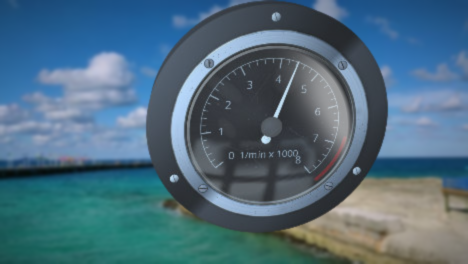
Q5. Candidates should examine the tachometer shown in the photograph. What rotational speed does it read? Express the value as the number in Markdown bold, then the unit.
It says **4400** rpm
